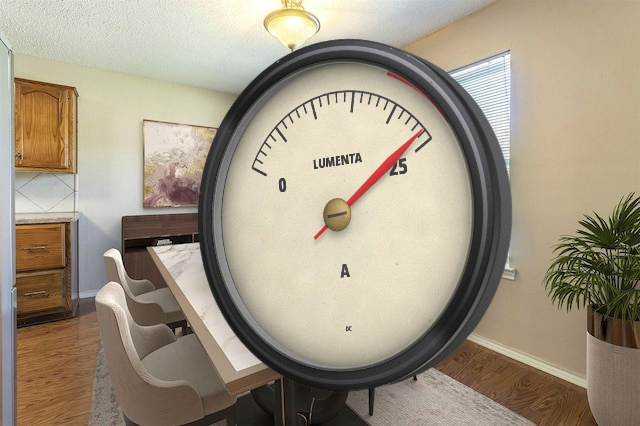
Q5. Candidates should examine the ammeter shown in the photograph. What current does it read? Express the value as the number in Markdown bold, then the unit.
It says **24** A
